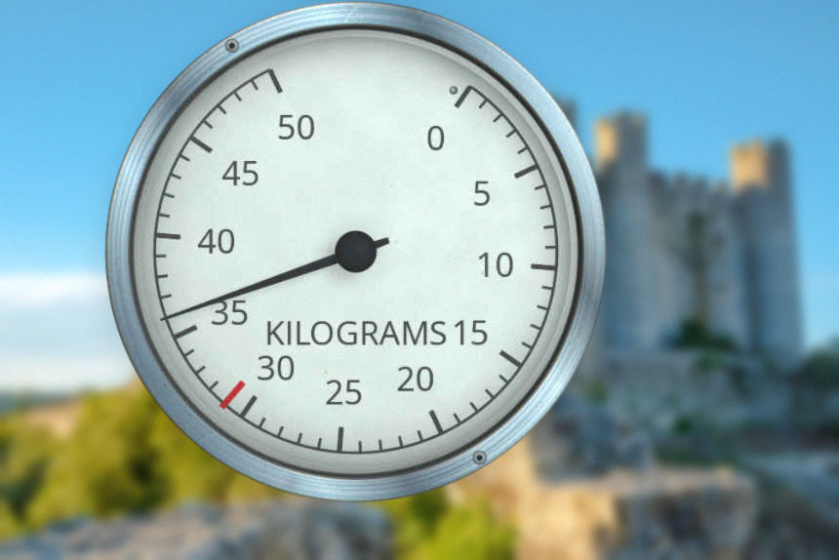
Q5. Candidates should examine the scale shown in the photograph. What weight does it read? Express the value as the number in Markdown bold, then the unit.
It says **36** kg
